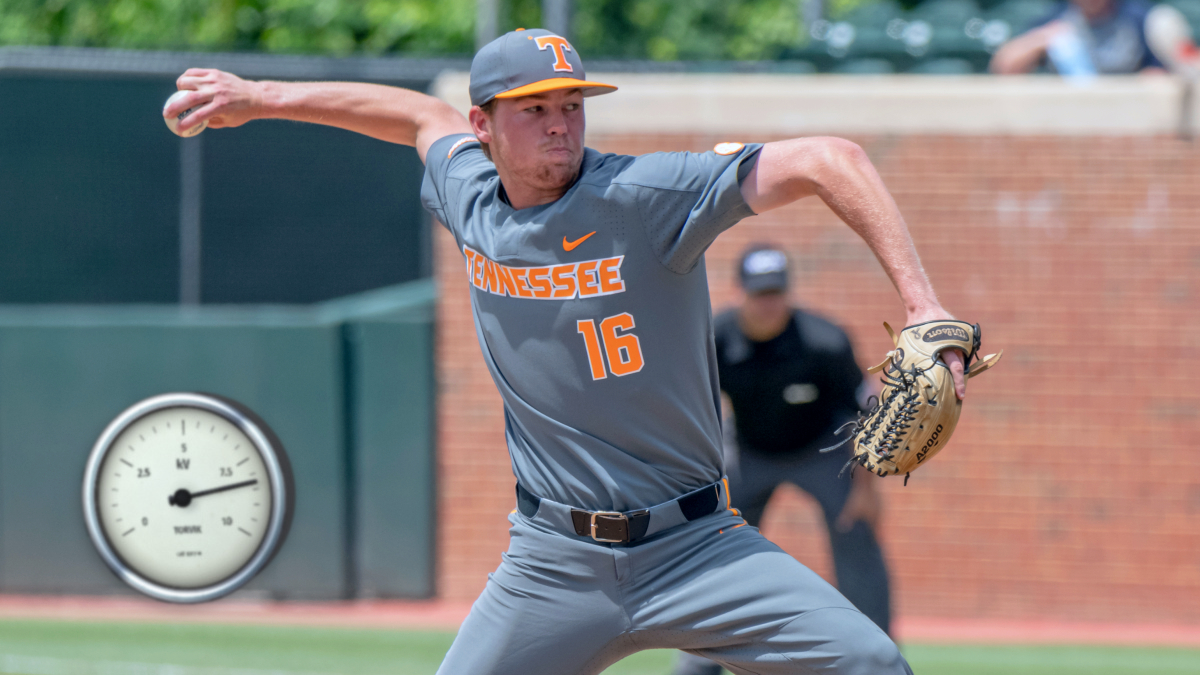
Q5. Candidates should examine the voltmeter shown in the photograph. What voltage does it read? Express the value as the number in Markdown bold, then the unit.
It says **8.25** kV
